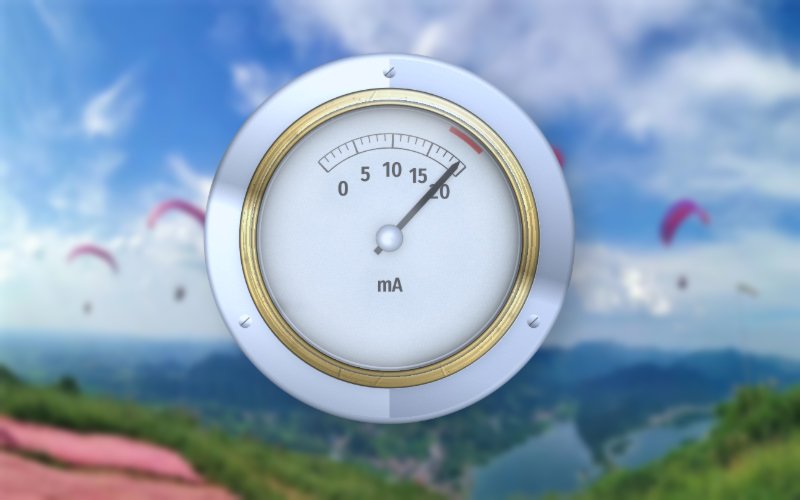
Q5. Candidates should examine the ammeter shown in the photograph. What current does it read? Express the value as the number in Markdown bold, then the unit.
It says **19** mA
